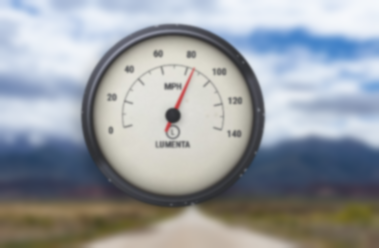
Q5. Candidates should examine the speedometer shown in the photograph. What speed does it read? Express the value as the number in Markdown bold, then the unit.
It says **85** mph
